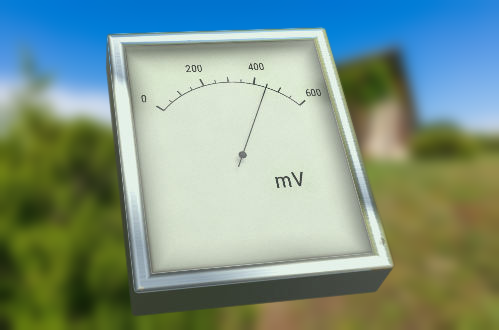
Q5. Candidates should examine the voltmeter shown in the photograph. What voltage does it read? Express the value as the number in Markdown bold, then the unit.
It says **450** mV
